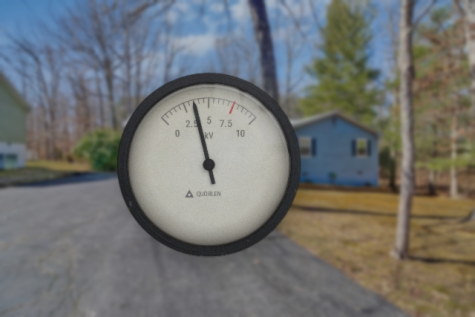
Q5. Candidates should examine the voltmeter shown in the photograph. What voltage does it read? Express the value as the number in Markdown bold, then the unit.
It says **3.5** kV
